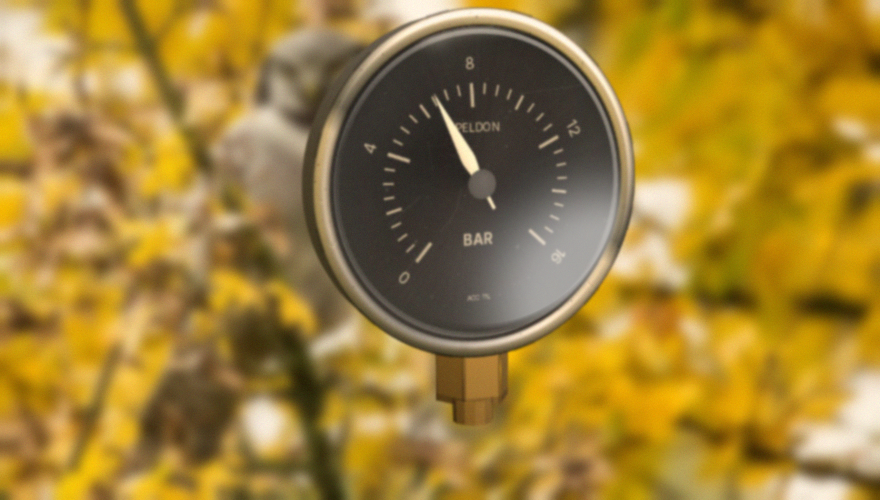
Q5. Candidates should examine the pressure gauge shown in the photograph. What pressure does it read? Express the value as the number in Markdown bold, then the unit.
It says **6.5** bar
